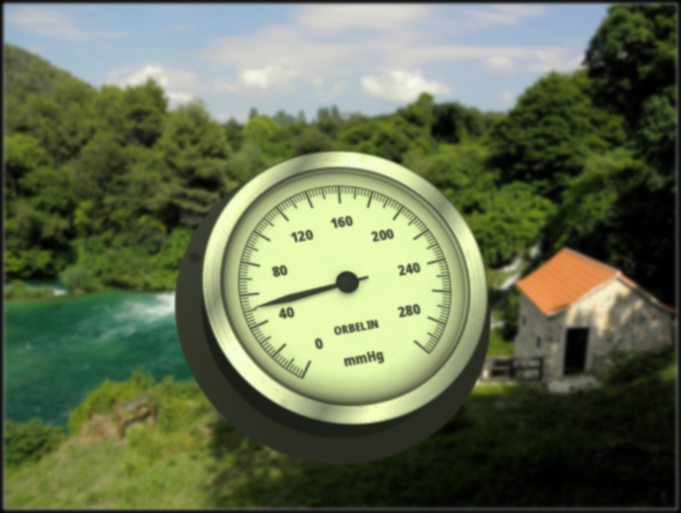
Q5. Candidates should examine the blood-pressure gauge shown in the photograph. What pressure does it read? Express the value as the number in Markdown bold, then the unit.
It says **50** mmHg
